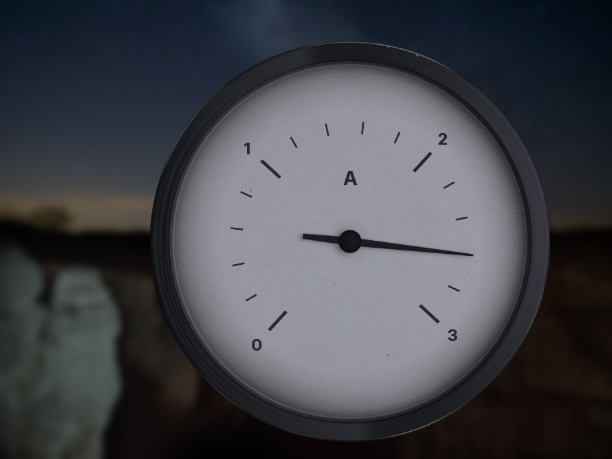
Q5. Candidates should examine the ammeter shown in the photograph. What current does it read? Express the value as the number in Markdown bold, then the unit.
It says **2.6** A
